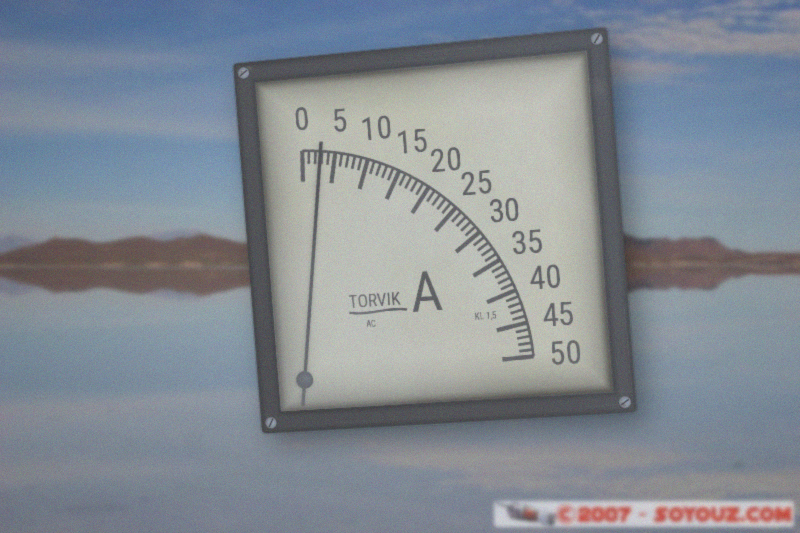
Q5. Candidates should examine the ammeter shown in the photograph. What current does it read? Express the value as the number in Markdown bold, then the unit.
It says **3** A
